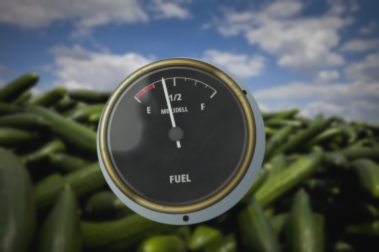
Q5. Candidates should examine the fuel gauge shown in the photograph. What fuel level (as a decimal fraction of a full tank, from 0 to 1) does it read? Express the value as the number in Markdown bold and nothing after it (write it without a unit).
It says **0.375**
